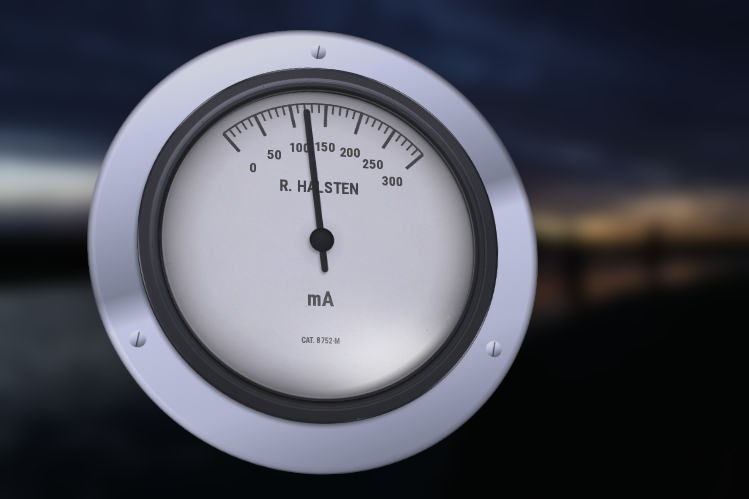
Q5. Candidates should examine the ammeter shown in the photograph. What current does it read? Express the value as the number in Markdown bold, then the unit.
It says **120** mA
